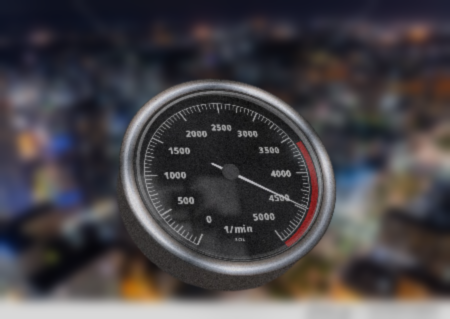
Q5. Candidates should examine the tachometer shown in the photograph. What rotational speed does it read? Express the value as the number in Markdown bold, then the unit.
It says **4500** rpm
